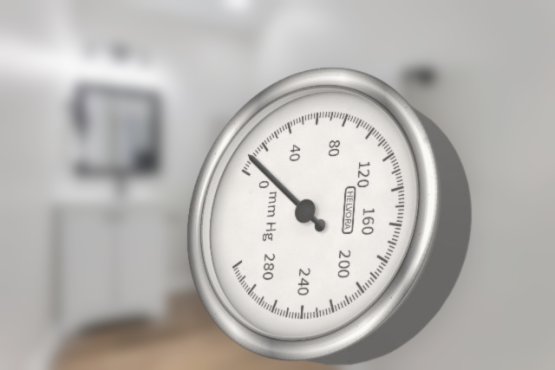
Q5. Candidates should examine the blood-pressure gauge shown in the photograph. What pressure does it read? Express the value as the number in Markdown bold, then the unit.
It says **10** mmHg
